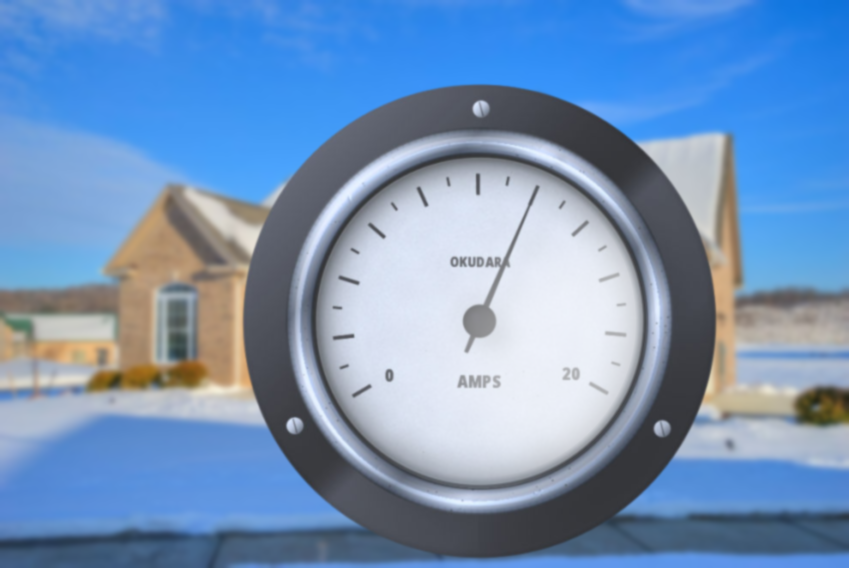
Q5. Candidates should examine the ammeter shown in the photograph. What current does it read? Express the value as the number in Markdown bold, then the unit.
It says **12** A
